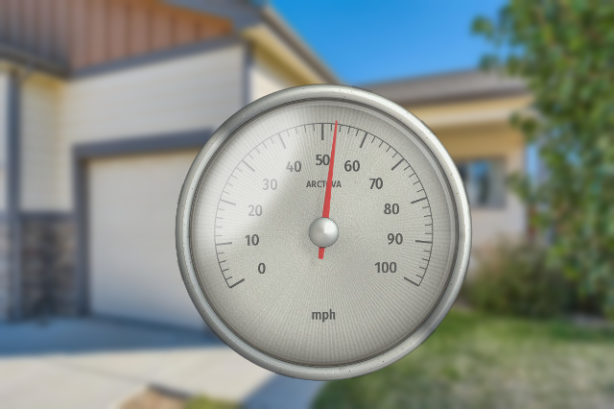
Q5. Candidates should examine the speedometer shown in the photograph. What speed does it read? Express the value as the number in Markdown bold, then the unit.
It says **53** mph
